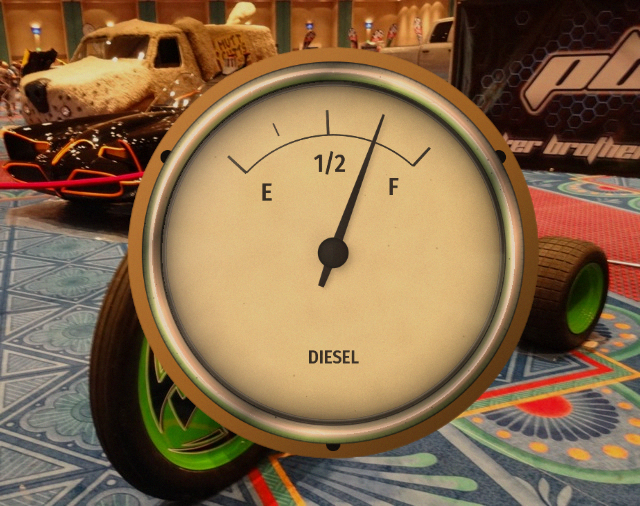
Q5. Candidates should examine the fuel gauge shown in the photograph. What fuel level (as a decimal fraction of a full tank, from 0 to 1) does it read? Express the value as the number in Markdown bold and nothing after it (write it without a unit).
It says **0.75**
